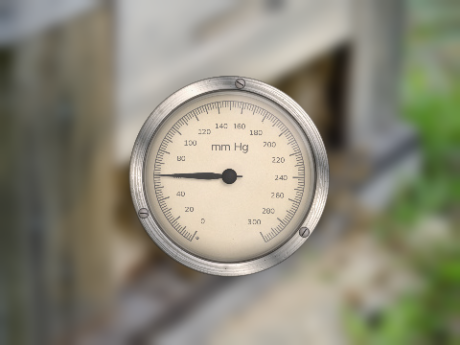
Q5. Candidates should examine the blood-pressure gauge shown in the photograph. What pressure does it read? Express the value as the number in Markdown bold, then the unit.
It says **60** mmHg
